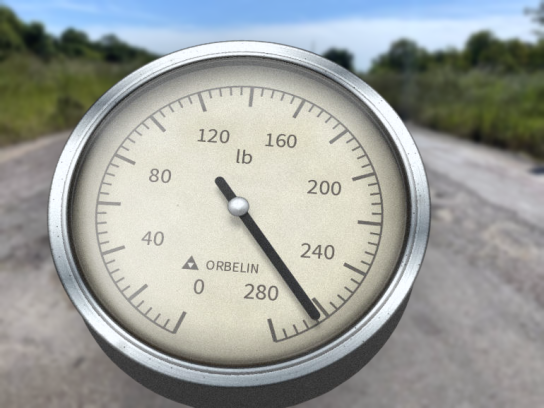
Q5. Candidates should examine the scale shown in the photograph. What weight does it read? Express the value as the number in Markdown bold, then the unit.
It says **264** lb
